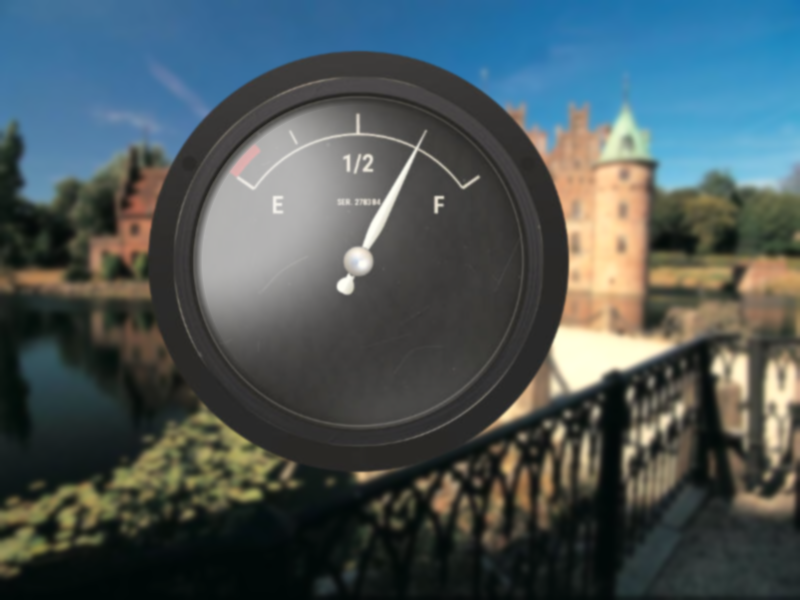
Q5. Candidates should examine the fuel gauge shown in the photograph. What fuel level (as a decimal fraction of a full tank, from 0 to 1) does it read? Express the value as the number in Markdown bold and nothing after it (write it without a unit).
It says **0.75**
